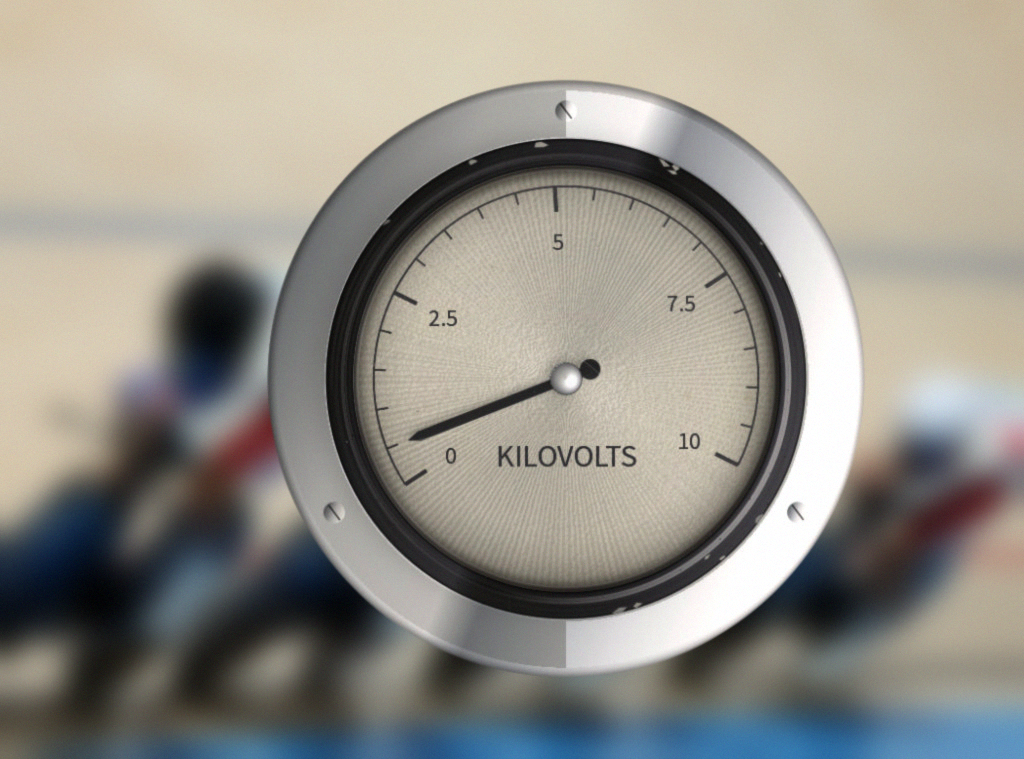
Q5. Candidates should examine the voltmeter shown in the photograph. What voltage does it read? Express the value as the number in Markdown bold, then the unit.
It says **0.5** kV
